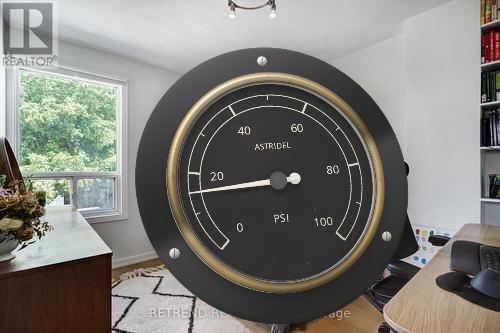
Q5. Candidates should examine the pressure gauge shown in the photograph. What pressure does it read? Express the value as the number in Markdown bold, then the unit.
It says **15** psi
